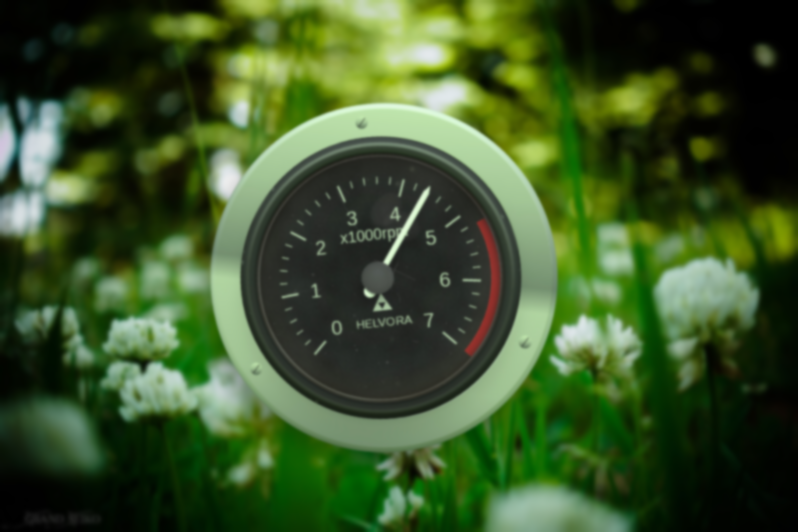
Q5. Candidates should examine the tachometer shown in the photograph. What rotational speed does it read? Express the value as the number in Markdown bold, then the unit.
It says **4400** rpm
